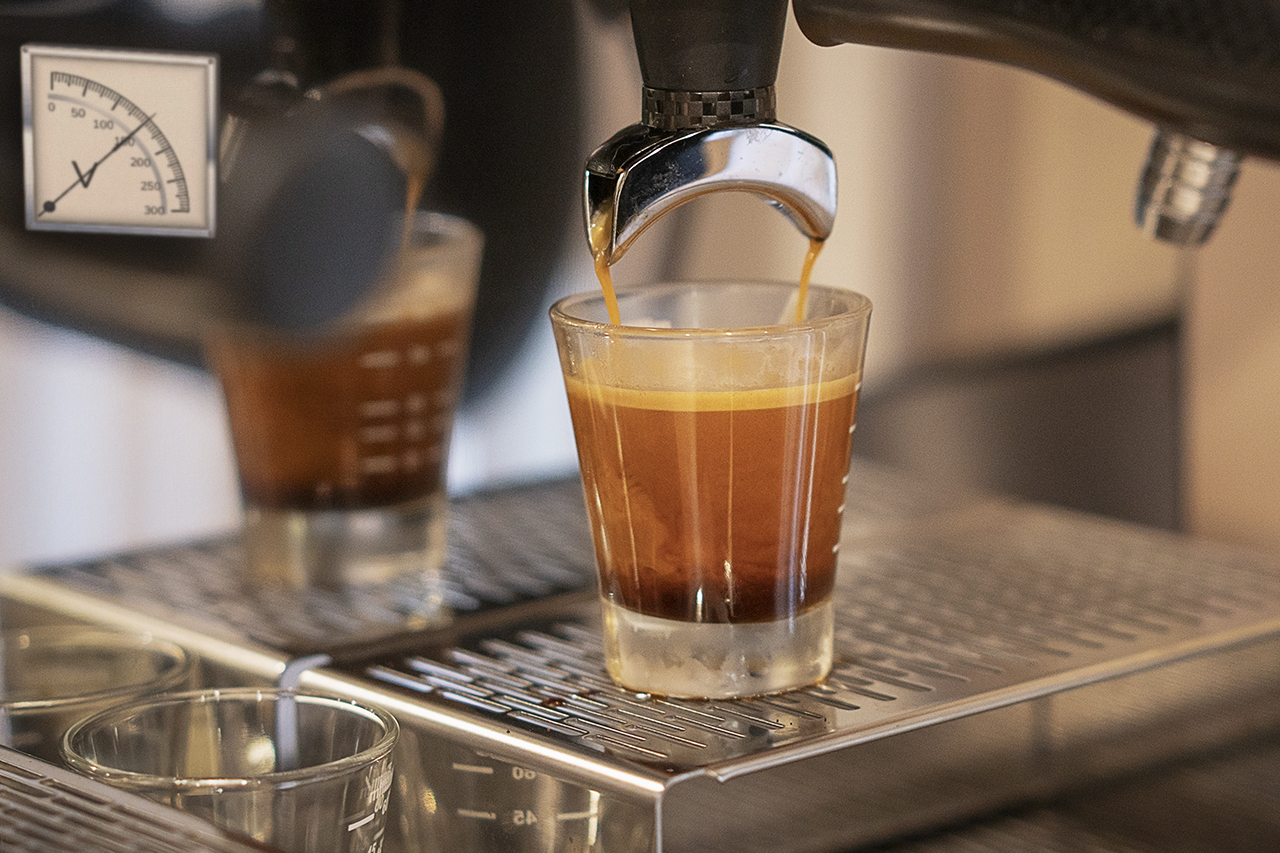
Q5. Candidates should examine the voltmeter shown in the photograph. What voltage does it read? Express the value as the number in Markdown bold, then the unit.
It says **150** V
